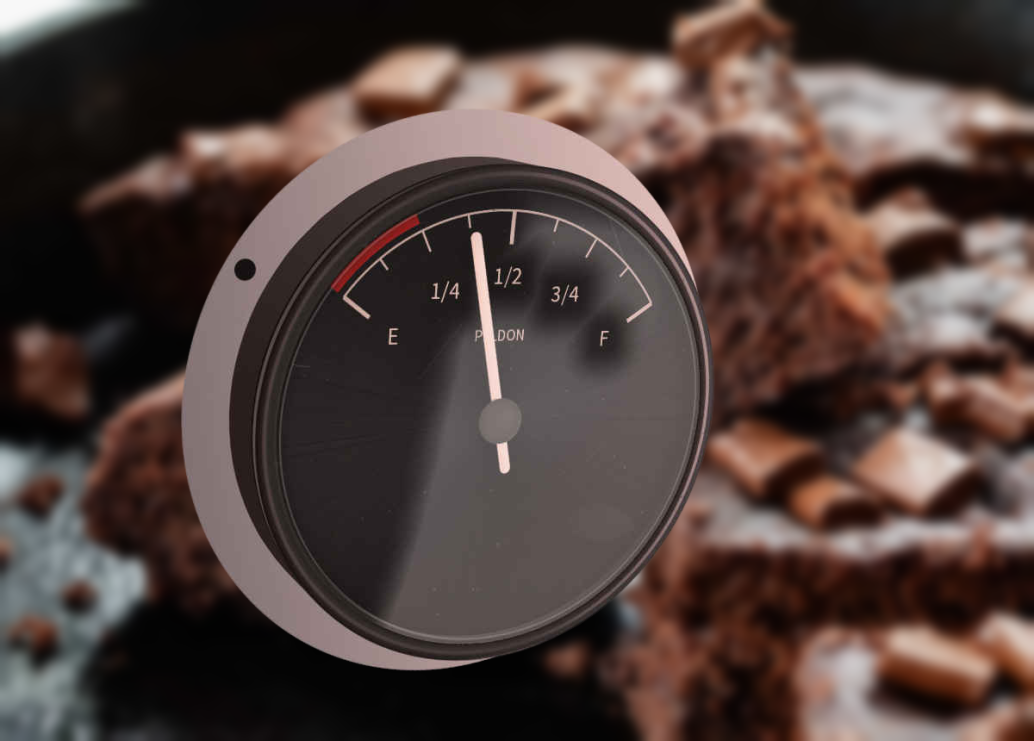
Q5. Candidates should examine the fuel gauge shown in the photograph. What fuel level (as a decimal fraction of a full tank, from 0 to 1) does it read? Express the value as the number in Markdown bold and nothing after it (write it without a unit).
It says **0.375**
